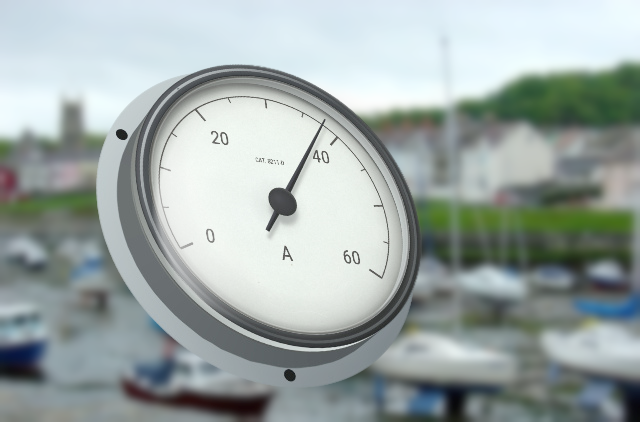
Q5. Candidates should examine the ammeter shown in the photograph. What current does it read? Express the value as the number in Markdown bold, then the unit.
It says **37.5** A
